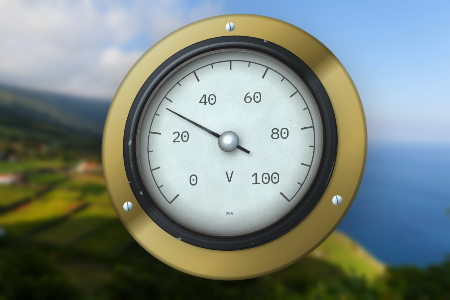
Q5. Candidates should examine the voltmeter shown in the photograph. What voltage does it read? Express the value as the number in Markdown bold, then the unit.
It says **27.5** V
